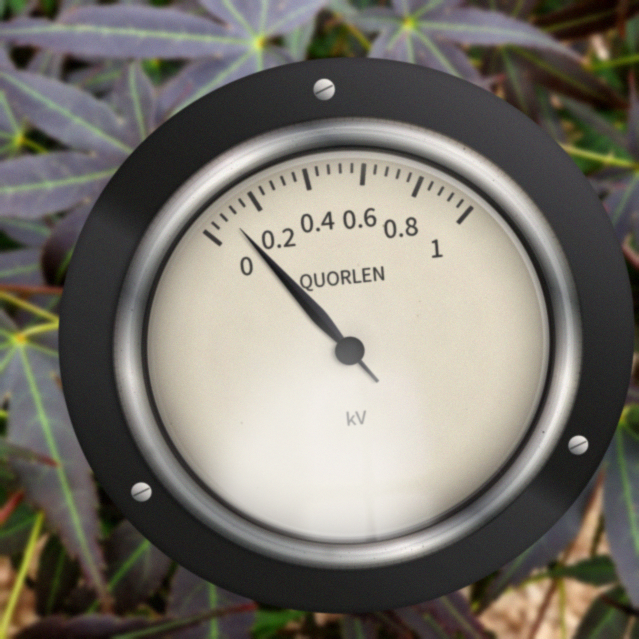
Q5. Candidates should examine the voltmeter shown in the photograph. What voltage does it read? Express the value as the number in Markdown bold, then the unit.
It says **0.1** kV
